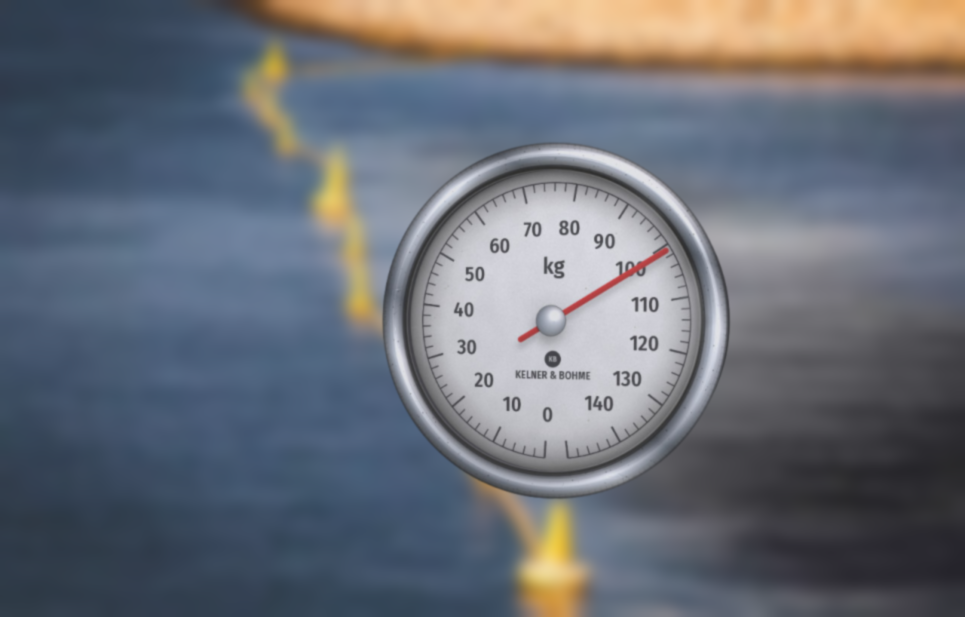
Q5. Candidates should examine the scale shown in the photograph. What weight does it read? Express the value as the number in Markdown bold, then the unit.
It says **101** kg
